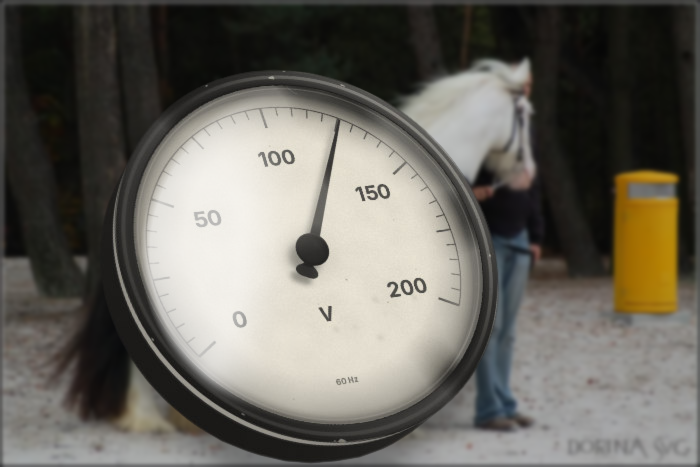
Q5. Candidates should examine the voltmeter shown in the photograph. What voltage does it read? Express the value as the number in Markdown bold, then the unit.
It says **125** V
